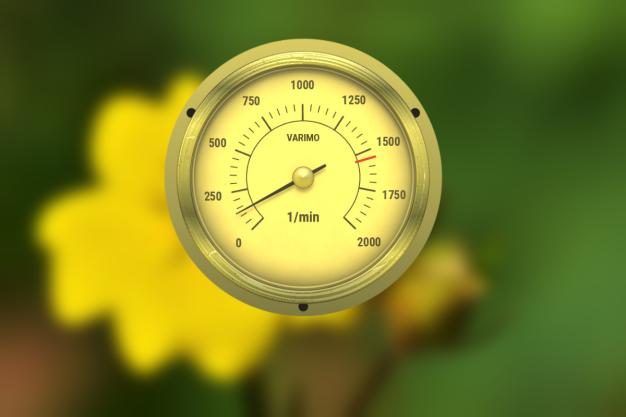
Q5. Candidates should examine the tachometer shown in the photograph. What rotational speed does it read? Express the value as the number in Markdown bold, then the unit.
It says **125** rpm
